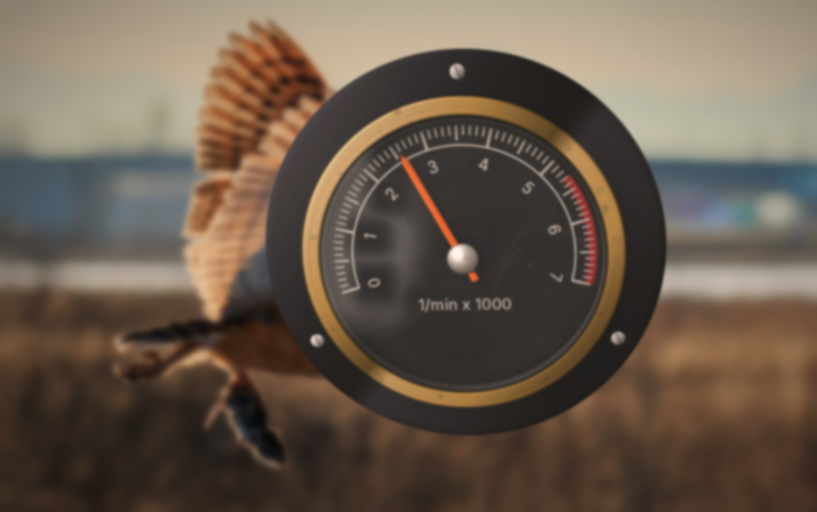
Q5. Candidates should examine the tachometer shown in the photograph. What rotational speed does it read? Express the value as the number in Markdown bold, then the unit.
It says **2600** rpm
